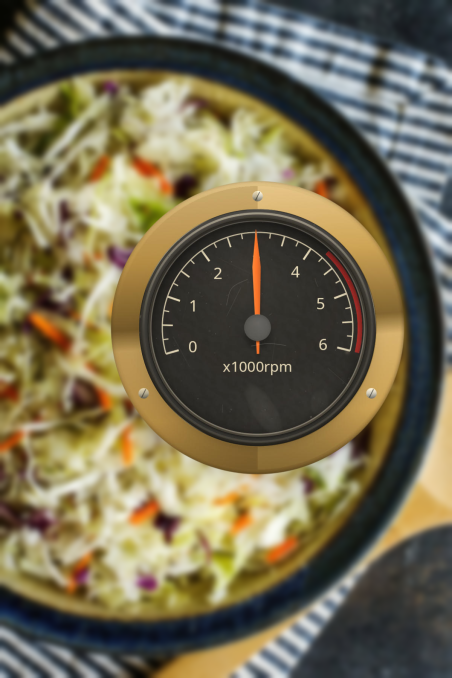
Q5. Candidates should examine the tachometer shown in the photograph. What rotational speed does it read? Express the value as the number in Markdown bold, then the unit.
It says **3000** rpm
